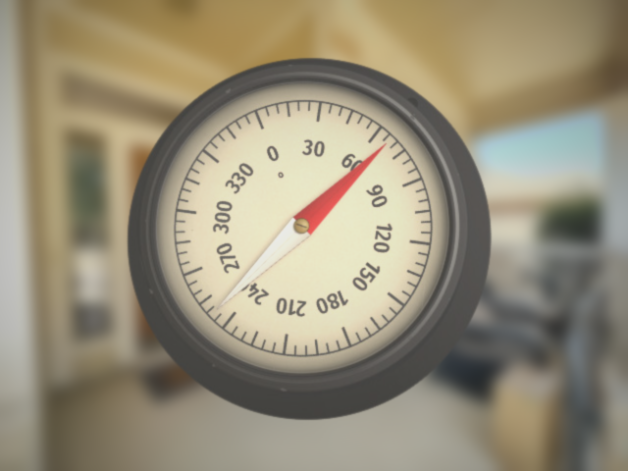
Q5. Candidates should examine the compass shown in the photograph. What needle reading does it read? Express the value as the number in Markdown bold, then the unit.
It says **67.5** °
